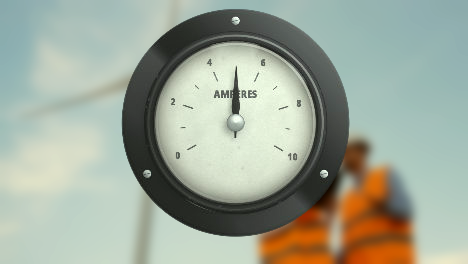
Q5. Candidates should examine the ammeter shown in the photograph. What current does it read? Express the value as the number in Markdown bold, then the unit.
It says **5** A
